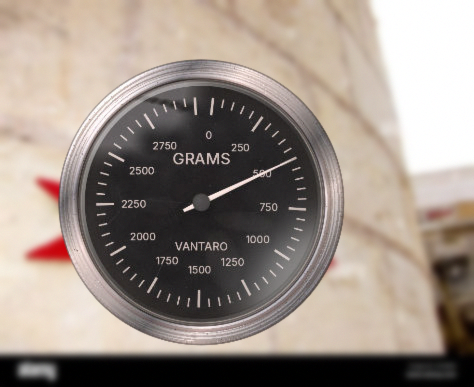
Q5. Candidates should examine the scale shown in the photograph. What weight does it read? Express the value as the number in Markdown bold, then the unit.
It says **500** g
